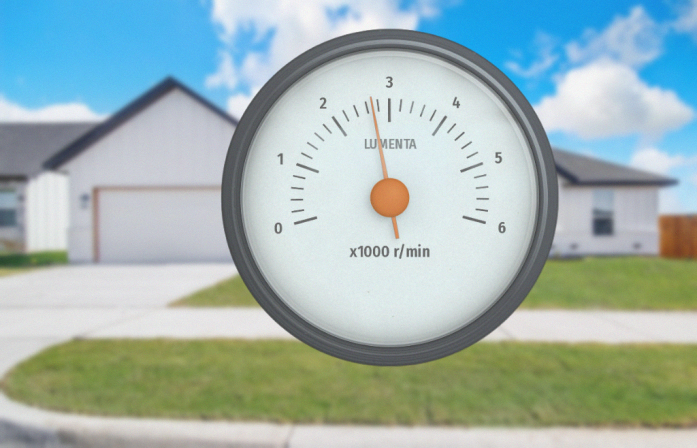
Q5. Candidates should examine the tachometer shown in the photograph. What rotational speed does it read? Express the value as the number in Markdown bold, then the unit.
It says **2700** rpm
